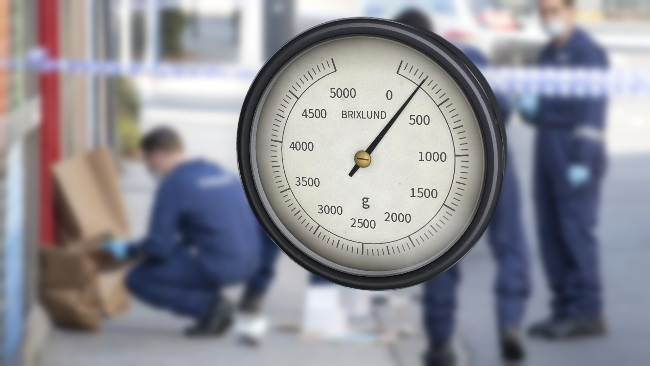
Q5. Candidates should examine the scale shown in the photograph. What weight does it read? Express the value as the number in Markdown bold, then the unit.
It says **250** g
